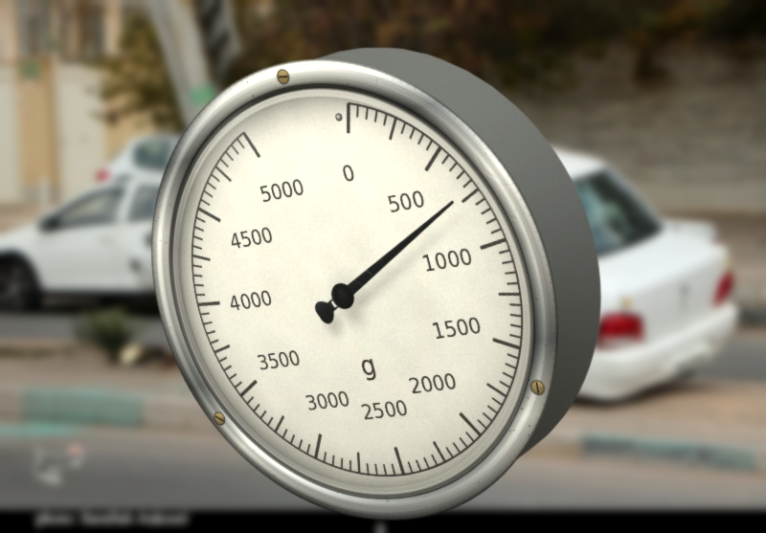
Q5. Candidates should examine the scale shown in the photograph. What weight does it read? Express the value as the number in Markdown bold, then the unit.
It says **725** g
